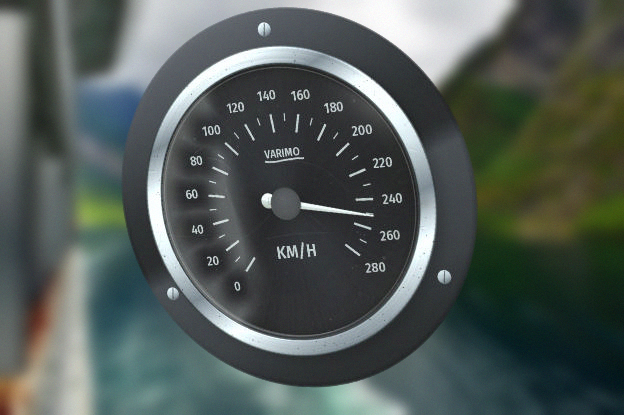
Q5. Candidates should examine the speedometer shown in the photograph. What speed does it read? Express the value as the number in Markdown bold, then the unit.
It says **250** km/h
